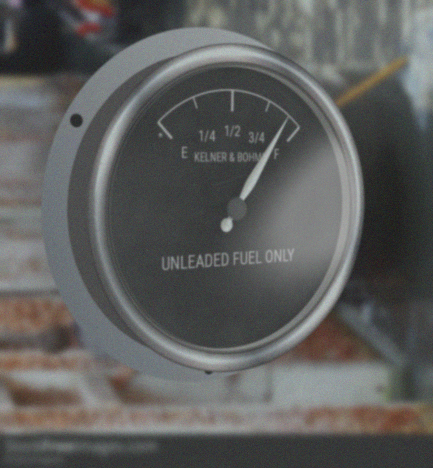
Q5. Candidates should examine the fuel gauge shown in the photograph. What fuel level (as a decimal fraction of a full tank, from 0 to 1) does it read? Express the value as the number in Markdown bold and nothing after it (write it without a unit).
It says **0.875**
